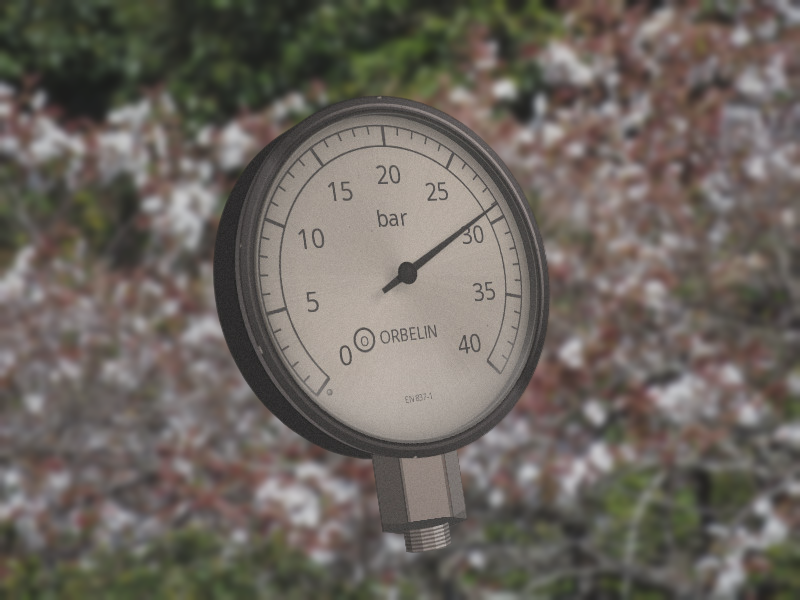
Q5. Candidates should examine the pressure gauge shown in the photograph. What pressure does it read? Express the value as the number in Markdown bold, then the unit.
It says **29** bar
